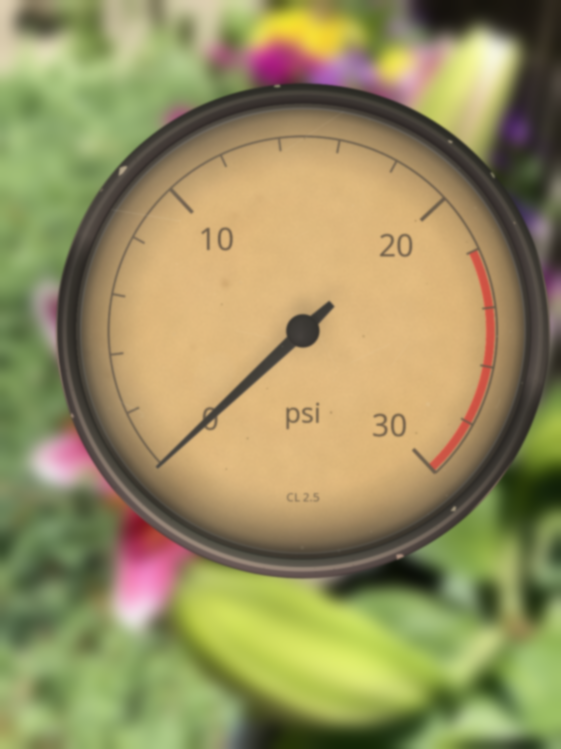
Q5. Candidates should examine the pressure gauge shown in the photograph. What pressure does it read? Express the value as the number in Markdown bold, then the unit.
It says **0** psi
